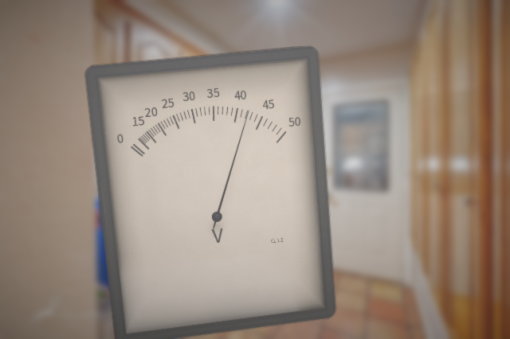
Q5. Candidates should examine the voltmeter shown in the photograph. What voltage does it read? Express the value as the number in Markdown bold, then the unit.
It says **42** V
